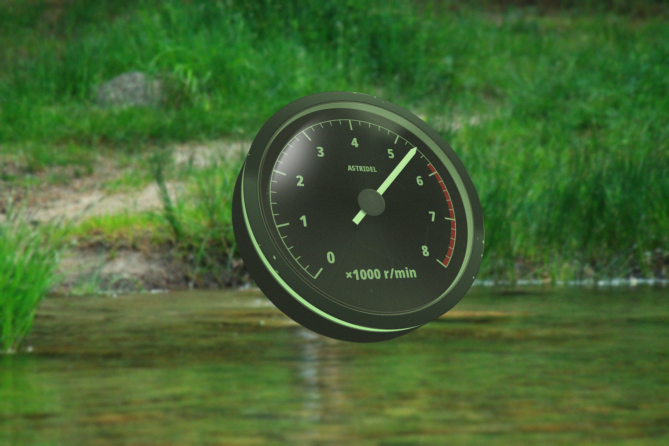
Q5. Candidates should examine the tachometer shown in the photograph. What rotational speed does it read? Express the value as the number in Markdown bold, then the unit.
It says **5400** rpm
